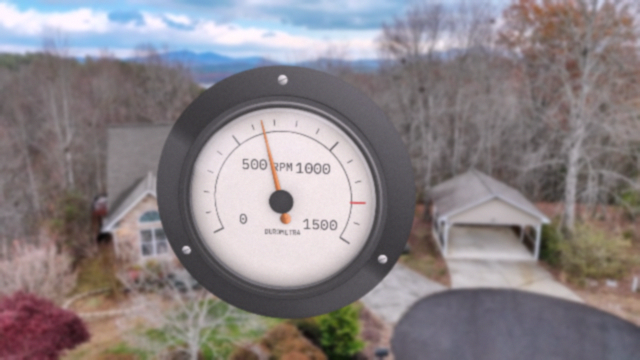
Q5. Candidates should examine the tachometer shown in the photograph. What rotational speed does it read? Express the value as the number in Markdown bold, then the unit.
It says **650** rpm
